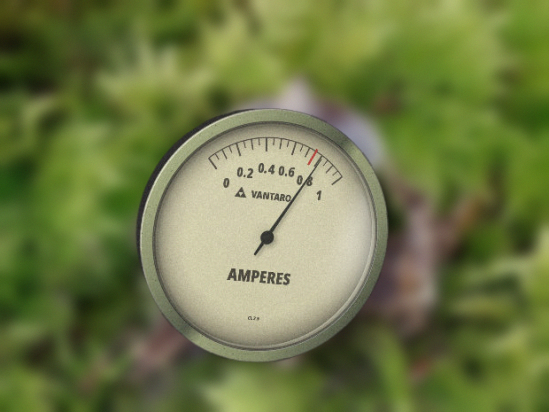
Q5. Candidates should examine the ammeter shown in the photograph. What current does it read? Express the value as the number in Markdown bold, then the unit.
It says **0.8** A
